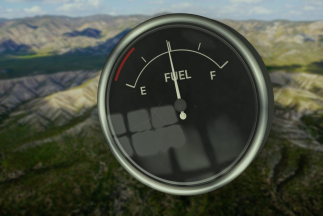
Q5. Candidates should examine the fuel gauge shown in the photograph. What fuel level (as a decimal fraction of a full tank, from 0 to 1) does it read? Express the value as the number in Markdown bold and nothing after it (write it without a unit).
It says **0.5**
